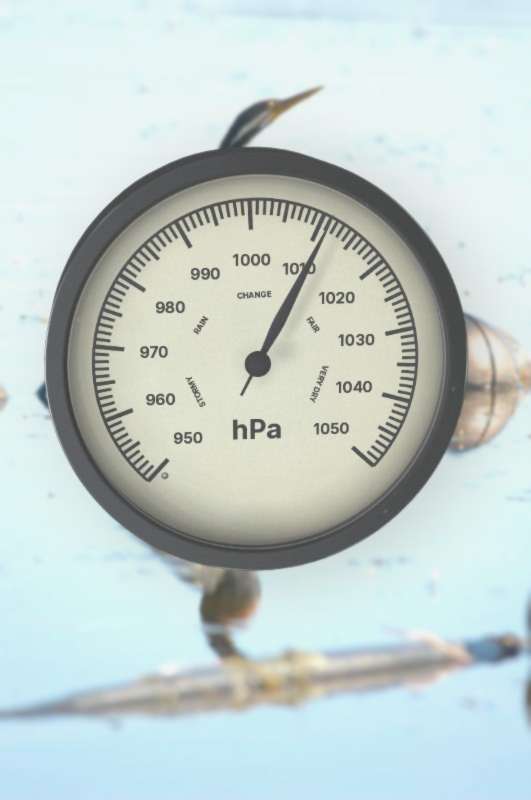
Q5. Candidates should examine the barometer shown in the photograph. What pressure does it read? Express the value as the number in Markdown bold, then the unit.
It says **1011** hPa
